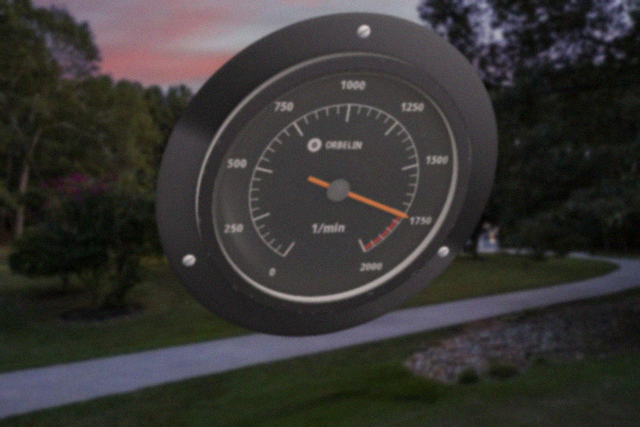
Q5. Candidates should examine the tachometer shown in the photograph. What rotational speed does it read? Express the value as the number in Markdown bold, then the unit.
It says **1750** rpm
